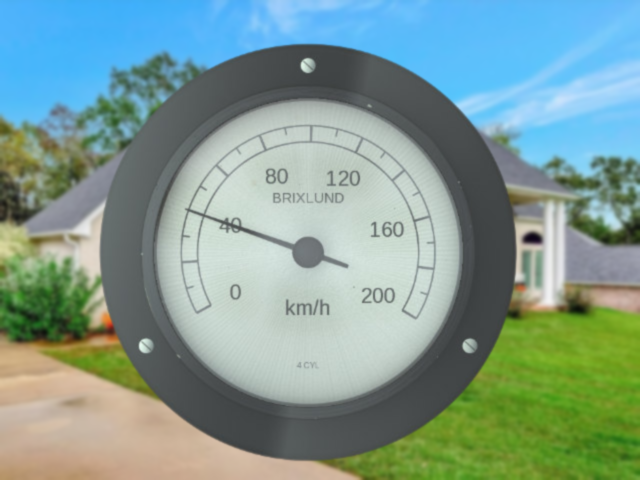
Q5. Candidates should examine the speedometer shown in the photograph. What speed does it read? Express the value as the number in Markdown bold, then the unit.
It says **40** km/h
